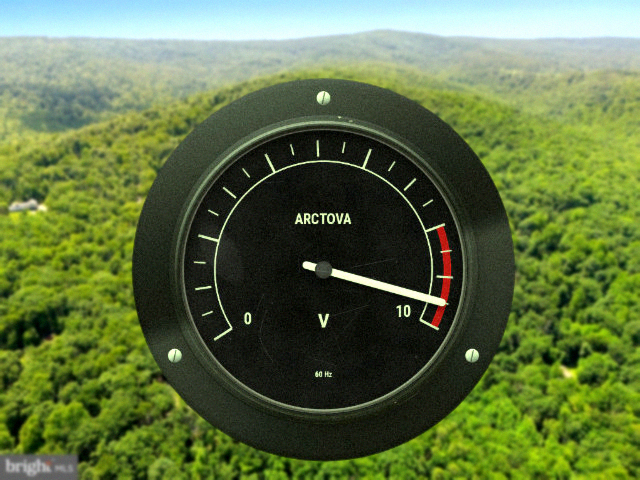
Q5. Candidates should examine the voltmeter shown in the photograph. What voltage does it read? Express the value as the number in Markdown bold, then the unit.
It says **9.5** V
